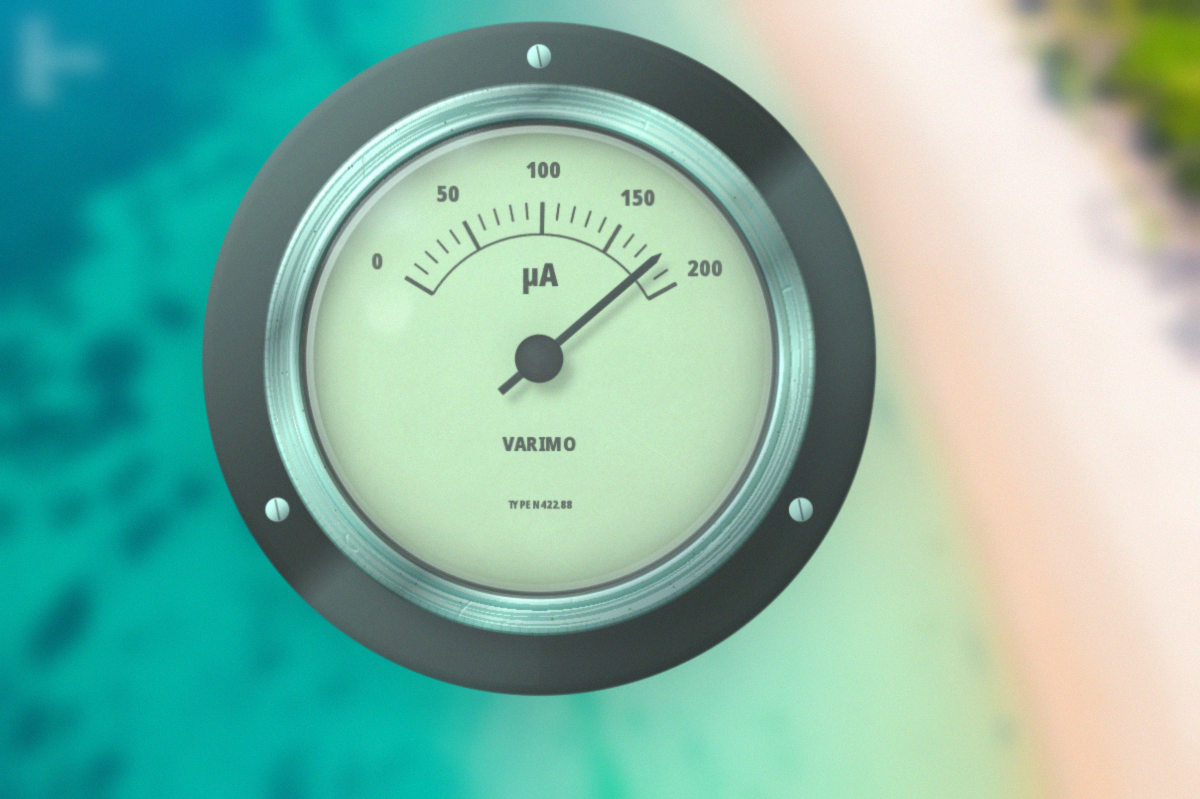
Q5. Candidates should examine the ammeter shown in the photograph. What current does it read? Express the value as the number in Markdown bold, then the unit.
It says **180** µA
